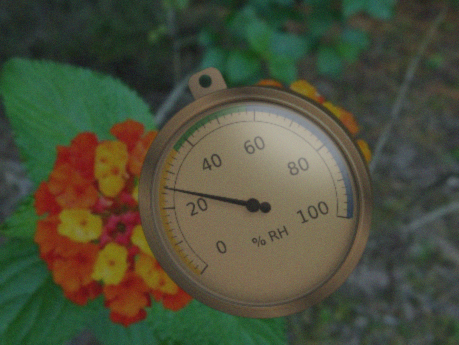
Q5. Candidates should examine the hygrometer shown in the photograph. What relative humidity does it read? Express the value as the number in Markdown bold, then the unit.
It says **26** %
